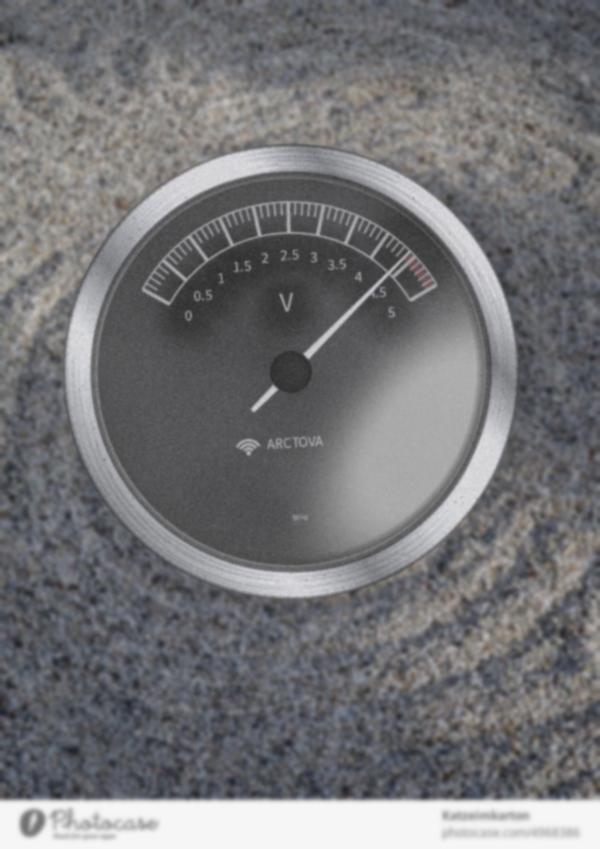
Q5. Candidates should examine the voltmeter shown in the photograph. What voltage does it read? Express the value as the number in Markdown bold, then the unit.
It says **4.4** V
